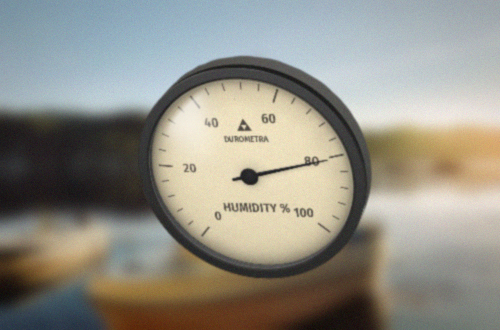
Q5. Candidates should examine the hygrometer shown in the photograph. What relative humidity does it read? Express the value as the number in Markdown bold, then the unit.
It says **80** %
